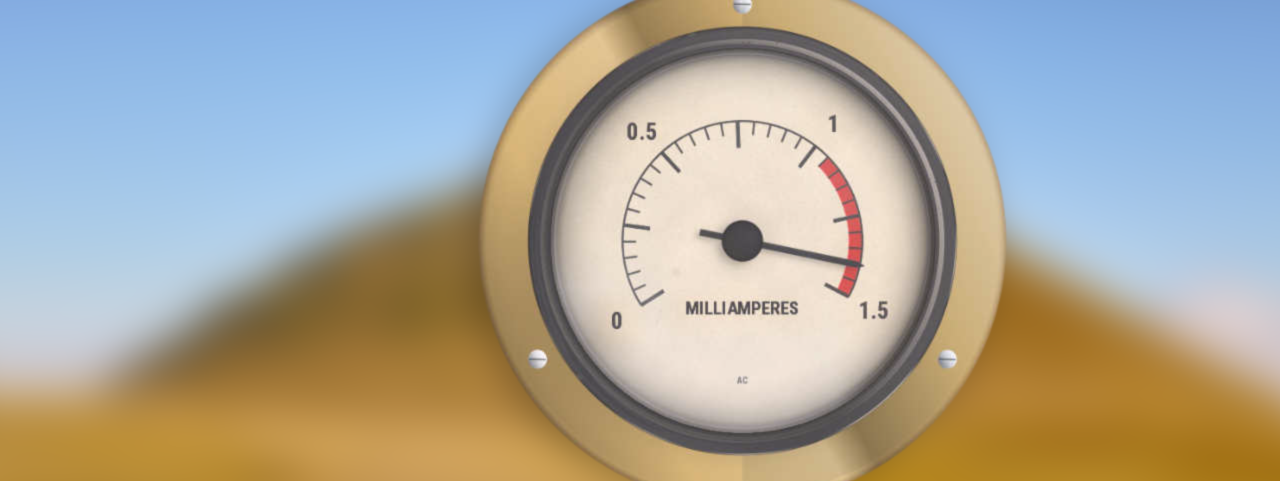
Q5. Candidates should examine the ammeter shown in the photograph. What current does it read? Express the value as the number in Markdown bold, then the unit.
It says **1.4** mA
